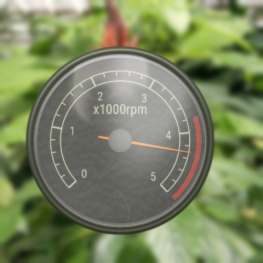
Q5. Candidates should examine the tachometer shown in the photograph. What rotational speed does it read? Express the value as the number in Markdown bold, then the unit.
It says **4300** rpm
